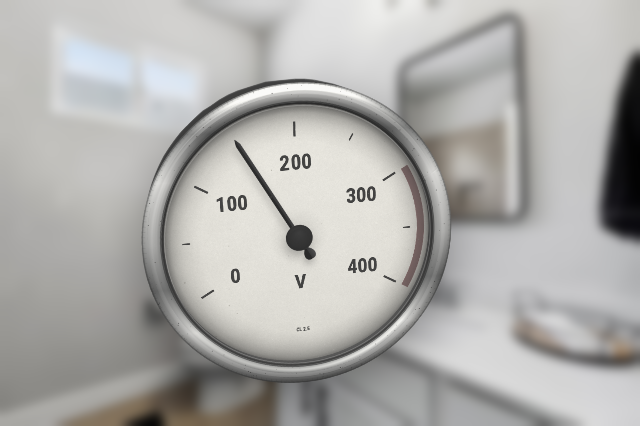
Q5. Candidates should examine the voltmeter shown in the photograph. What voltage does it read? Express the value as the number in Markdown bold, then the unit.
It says **150** V
